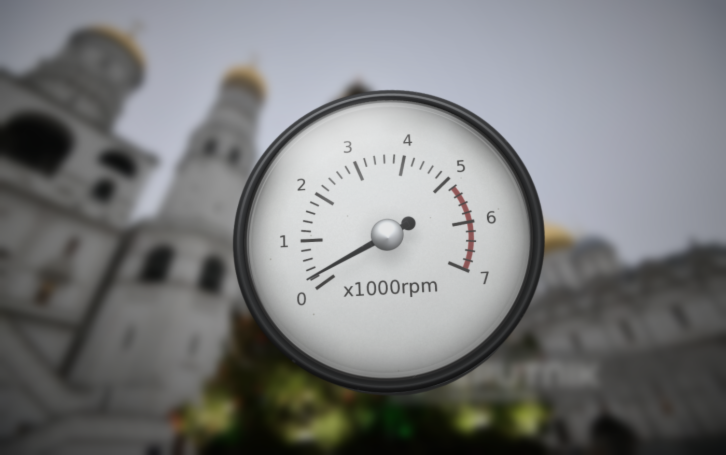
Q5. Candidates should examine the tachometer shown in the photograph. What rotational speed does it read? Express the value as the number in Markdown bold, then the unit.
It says **200** rpm
